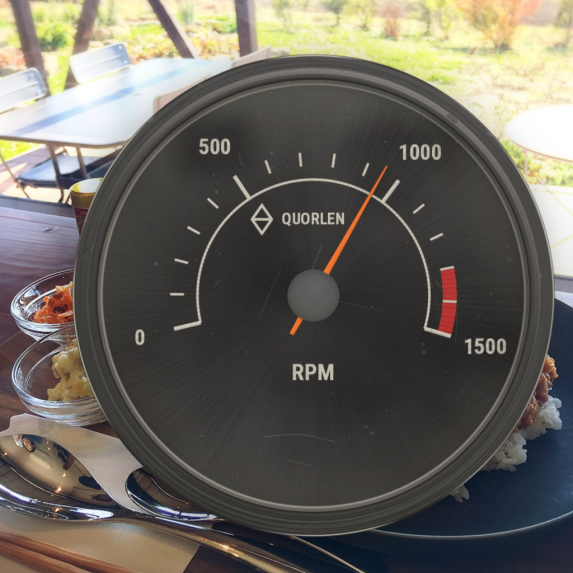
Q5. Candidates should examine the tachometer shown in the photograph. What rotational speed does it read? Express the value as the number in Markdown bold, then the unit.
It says **950** rpm
